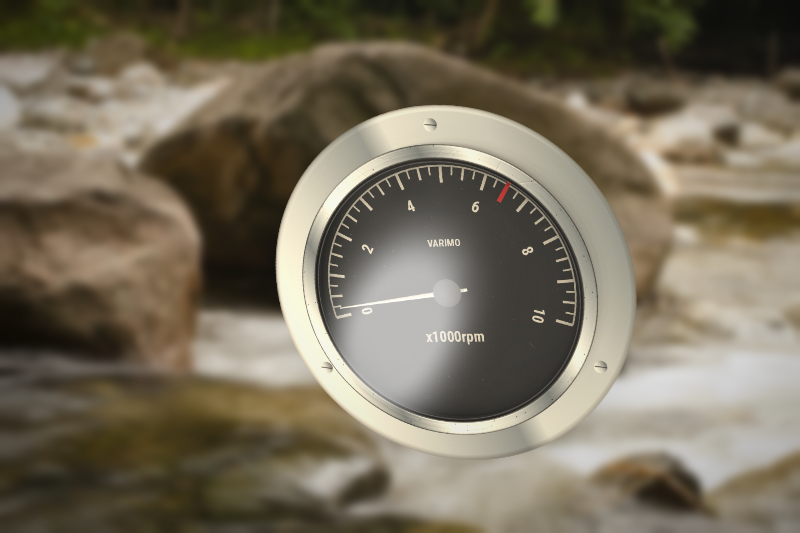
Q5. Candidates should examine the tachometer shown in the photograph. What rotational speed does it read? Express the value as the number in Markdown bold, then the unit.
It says **250** rpm
